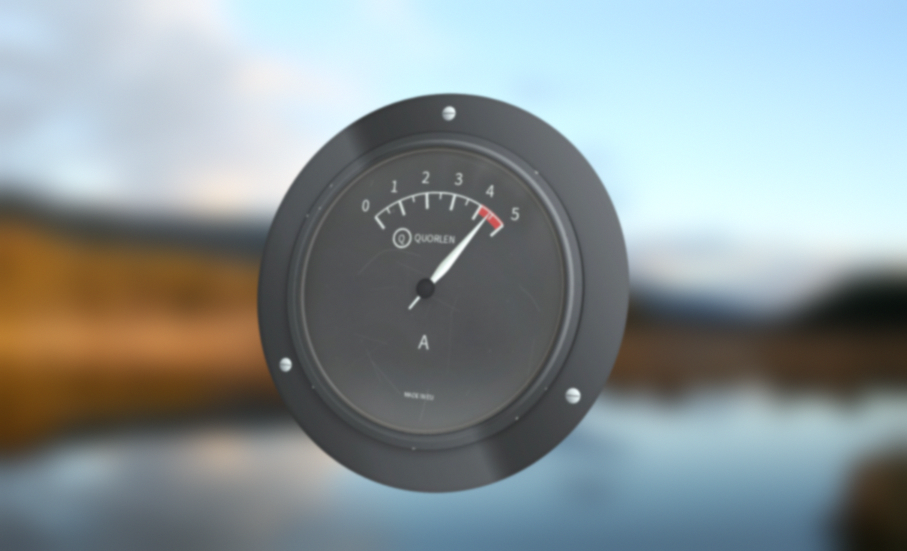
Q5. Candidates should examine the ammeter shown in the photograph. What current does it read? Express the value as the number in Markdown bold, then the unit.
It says **4.5** A
